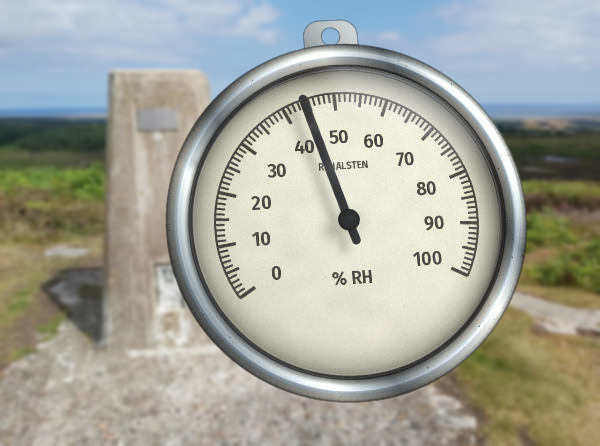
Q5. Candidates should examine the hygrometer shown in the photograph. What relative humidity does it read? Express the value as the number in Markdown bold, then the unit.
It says **44** %
